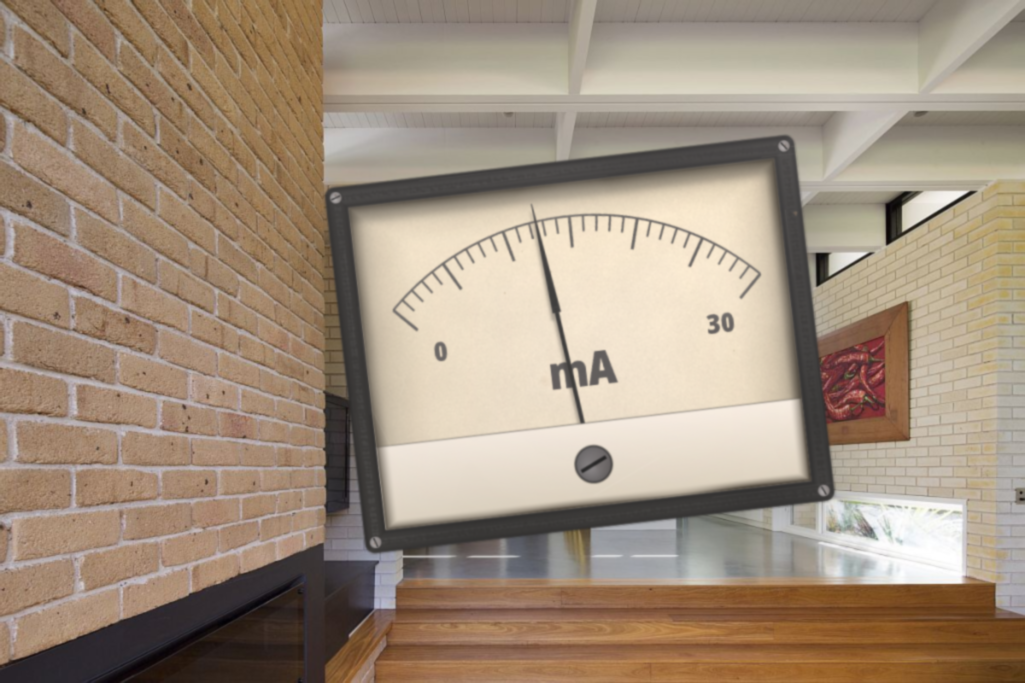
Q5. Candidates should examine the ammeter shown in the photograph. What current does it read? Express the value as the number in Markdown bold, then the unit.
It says **12.5** mA
